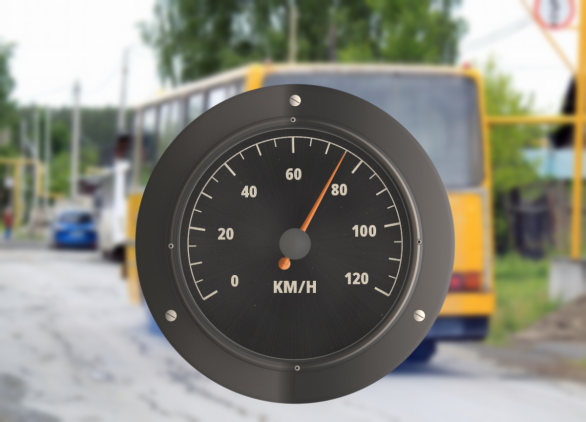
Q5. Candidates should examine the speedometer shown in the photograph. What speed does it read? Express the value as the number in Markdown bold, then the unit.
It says **75** km/h
